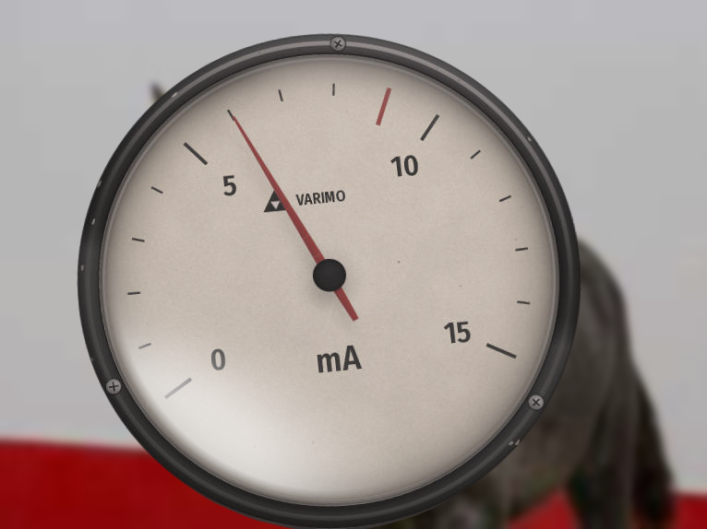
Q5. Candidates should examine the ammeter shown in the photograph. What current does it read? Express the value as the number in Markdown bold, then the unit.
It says **6** mA
